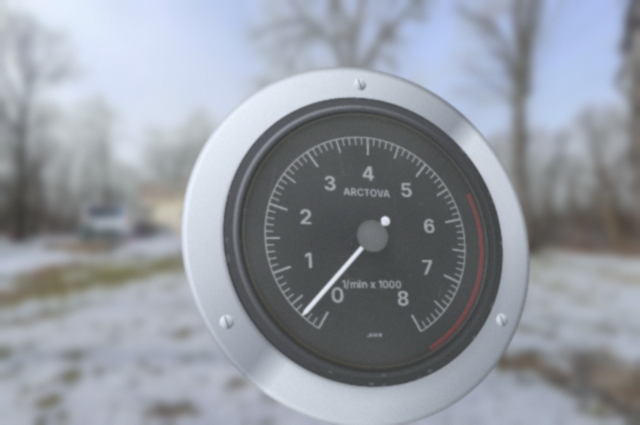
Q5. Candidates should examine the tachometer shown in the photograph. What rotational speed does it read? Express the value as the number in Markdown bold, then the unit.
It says **300** rpm
